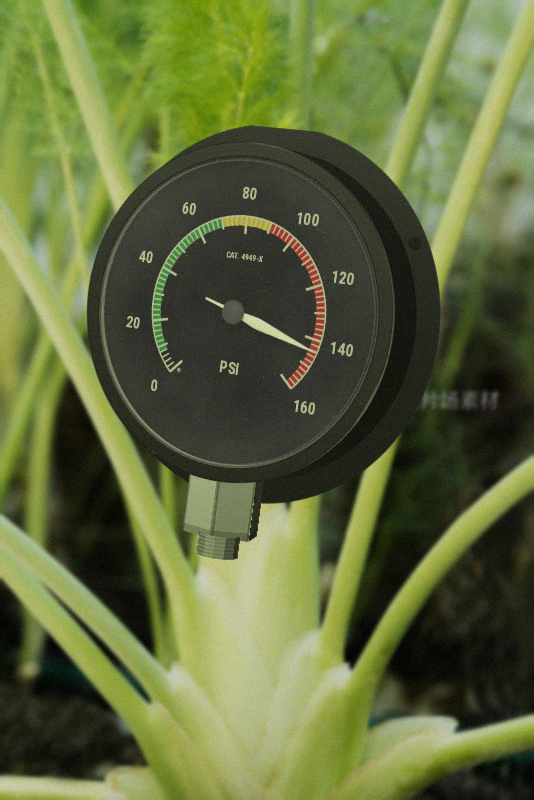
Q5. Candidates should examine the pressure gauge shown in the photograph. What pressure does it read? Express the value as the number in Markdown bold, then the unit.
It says **144** psi
